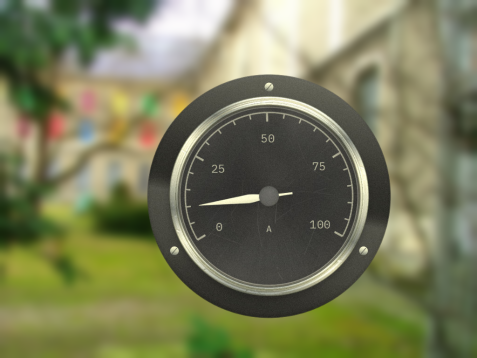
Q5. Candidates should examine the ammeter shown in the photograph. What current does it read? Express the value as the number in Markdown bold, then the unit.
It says **10** A
